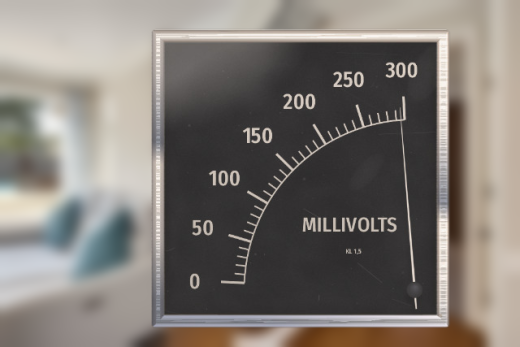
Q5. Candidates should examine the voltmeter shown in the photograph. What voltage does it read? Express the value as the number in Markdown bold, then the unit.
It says **295** mV
